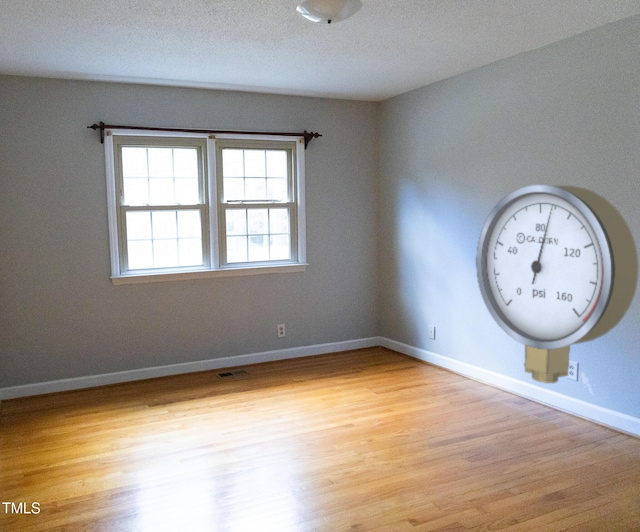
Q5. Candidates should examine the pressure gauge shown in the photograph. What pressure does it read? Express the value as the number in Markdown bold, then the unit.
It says **90** psi
